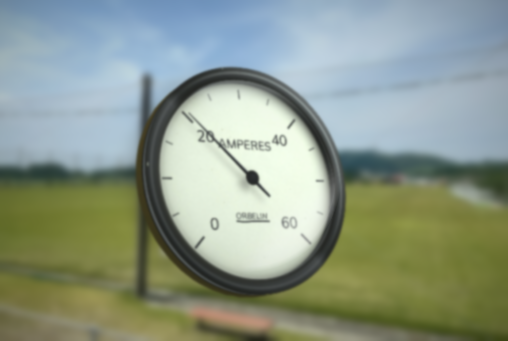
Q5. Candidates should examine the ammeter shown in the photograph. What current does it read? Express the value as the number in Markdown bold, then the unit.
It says **20** A
